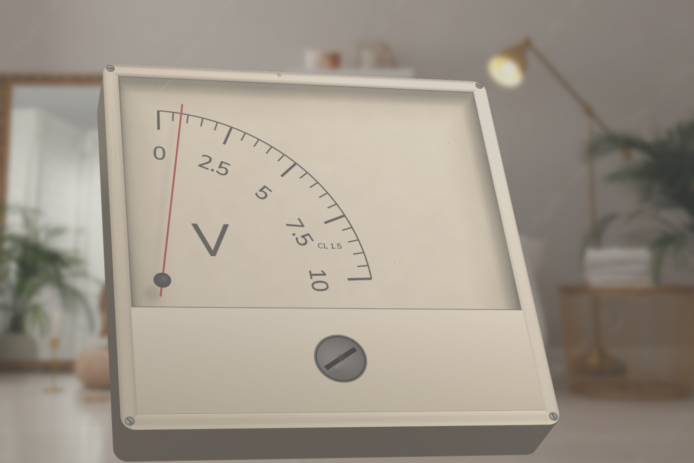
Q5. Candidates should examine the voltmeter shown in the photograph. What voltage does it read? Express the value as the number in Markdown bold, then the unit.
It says **0.75** V
